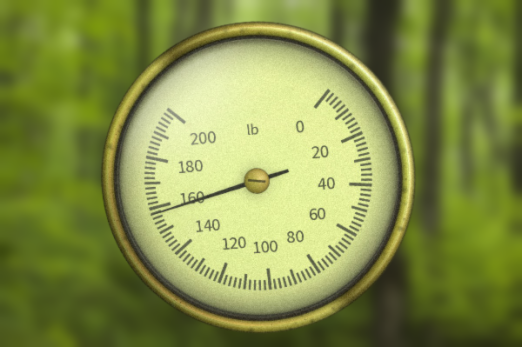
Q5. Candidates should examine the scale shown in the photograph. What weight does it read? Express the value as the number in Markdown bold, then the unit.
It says **158** lb
